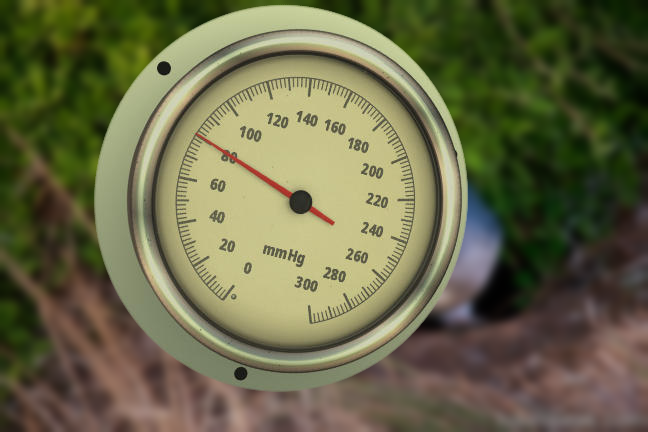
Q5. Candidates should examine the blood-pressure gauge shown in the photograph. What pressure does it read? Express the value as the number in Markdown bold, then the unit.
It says **80** mmHg
